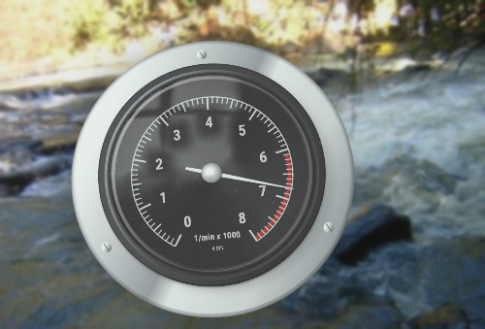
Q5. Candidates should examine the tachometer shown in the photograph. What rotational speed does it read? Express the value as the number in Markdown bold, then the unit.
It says **6800** rpm
